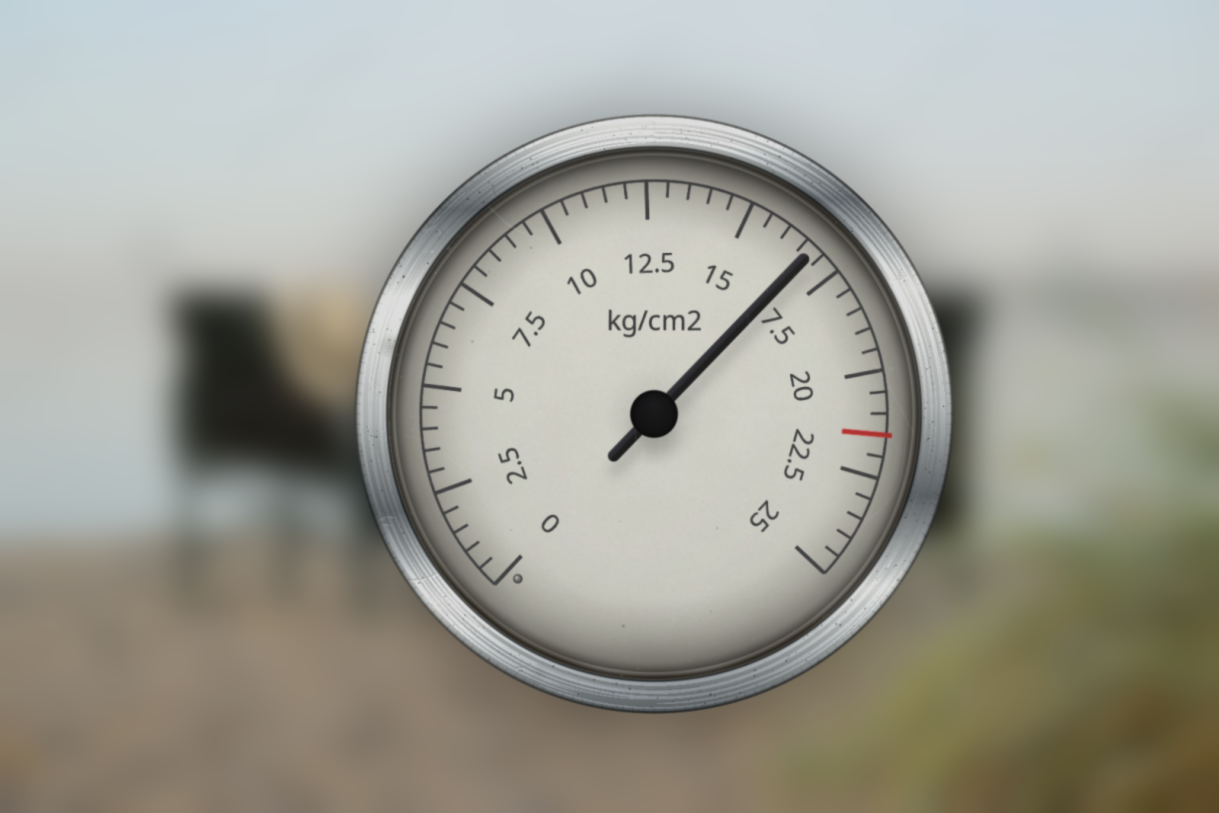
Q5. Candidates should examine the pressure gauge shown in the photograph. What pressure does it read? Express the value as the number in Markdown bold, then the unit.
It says **16.75** kg/cm²
